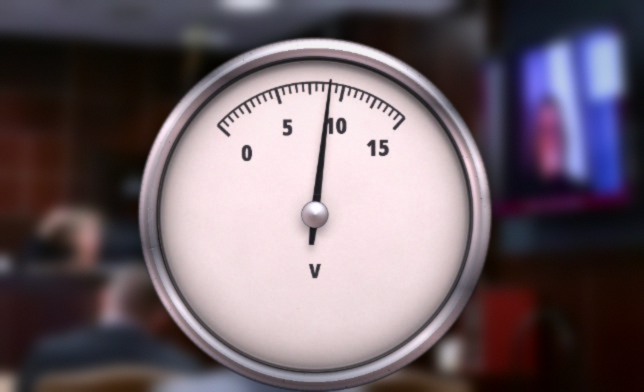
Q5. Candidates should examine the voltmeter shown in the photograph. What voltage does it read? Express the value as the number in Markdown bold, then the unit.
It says **9** V
